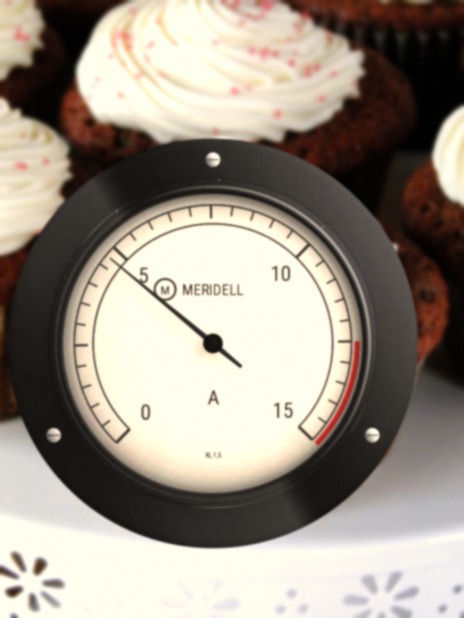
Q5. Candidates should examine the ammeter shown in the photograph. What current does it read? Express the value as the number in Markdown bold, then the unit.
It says **4.75** A
